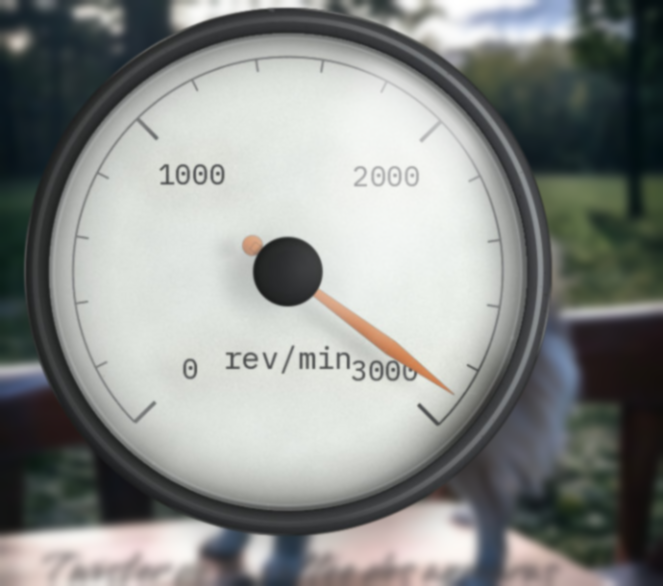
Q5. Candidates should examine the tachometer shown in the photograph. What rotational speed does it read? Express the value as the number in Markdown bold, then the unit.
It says **2900** rpm
